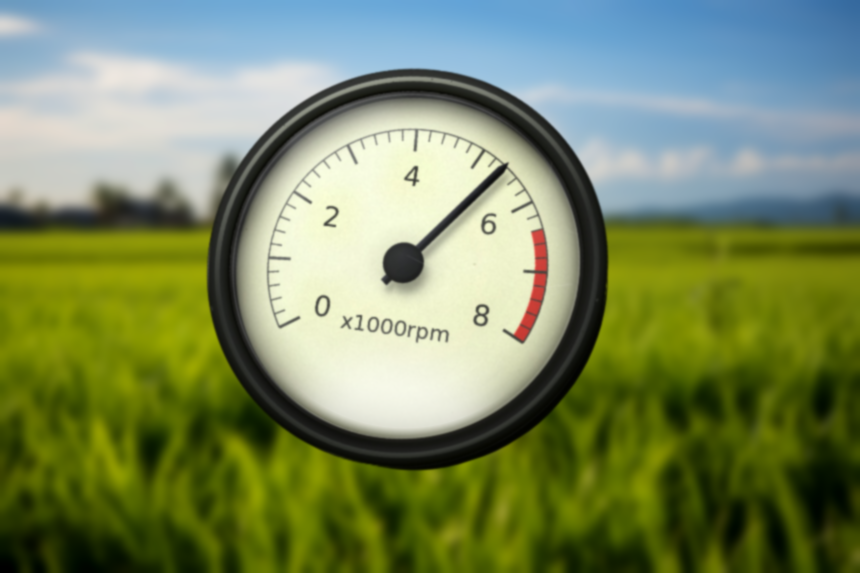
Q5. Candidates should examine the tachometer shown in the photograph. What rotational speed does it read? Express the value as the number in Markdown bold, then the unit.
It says **5400** rpm
